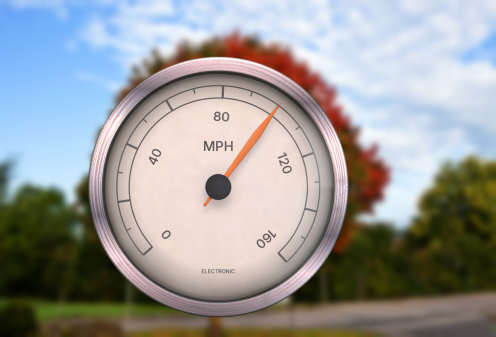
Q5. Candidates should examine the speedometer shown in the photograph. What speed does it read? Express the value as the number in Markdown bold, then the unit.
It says **100** mph
